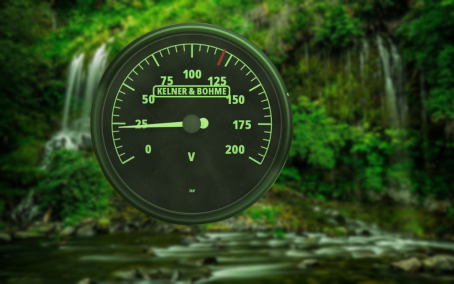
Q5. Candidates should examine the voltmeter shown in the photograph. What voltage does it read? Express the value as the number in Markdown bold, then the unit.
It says **22.5** V
